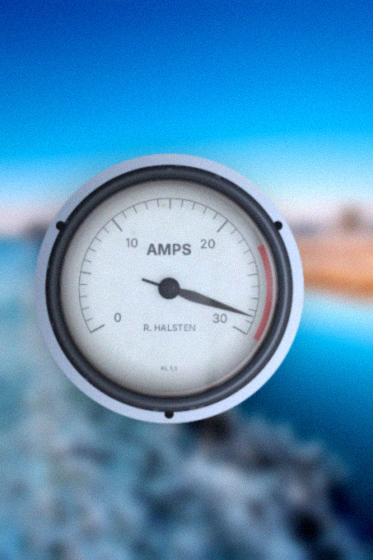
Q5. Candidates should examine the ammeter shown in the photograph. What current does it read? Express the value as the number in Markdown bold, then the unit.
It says **28.5** A
